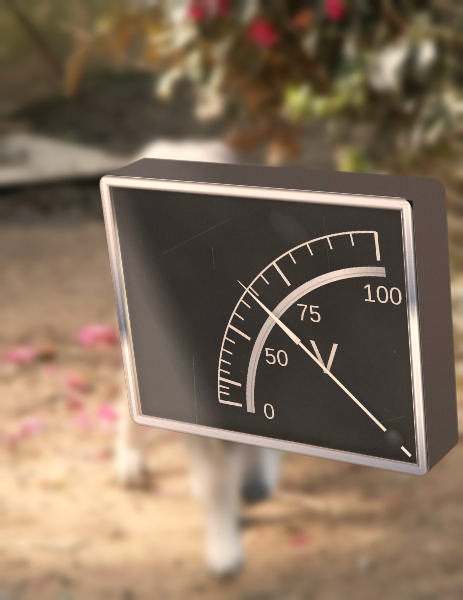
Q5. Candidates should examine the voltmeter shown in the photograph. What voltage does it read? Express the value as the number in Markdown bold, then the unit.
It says **65** V
